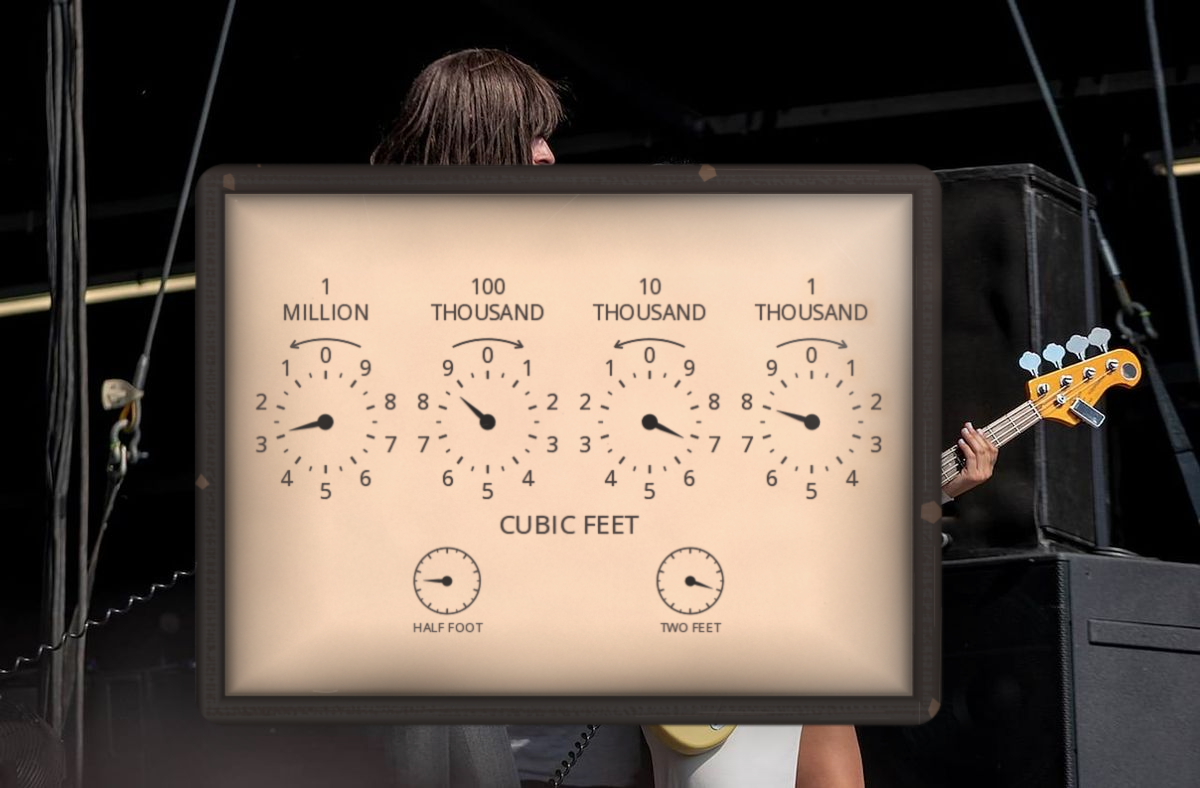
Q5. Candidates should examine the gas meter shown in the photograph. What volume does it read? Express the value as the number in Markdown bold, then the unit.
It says **286800** ft³
